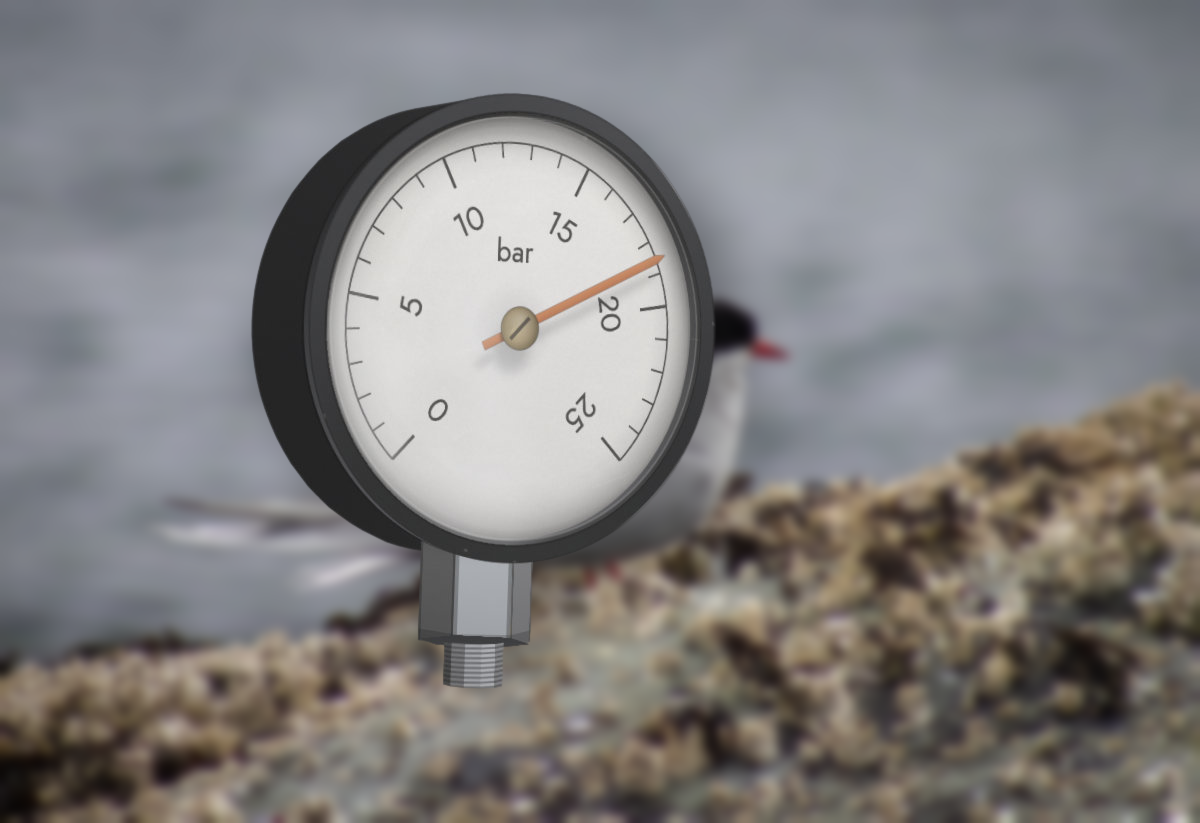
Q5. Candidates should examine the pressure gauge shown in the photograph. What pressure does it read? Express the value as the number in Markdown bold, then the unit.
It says **18.5** bar
